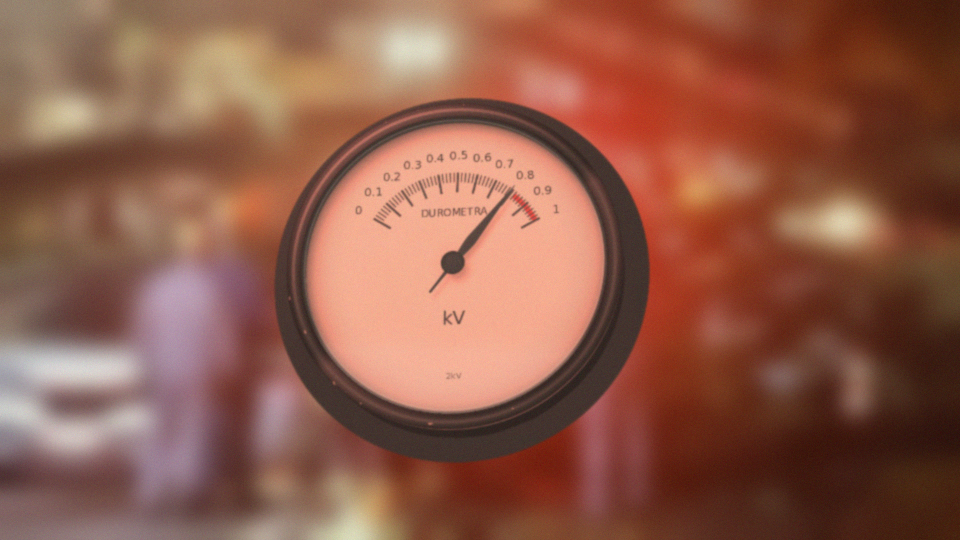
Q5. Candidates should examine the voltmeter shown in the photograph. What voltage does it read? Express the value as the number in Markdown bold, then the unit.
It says **0.8** kV
